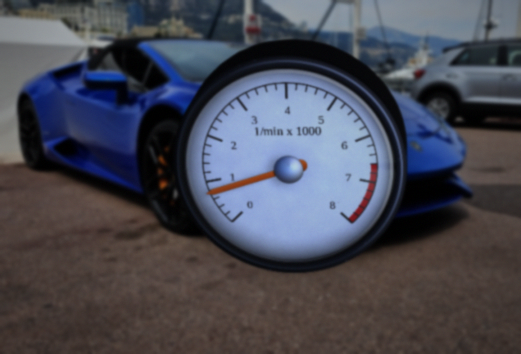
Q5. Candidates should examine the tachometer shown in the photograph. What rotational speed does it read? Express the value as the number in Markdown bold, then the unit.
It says **800** rpm
